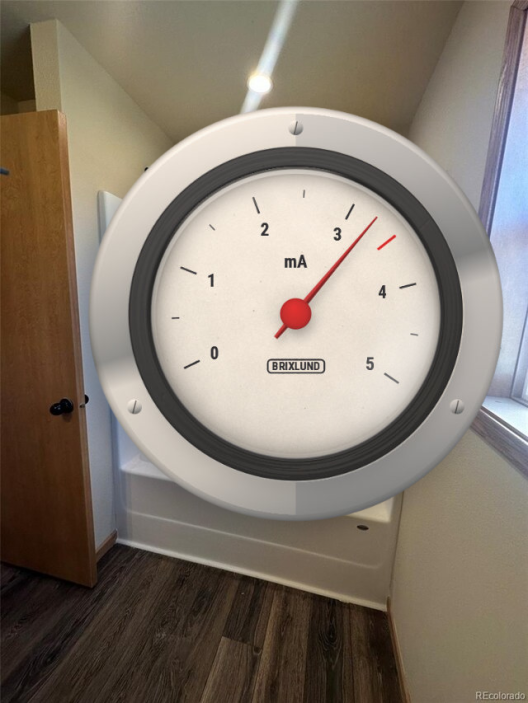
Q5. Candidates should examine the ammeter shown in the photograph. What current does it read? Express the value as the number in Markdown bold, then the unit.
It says **3.25** mA
